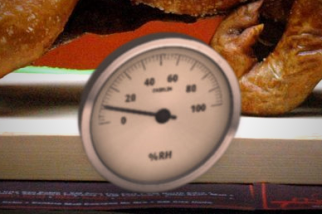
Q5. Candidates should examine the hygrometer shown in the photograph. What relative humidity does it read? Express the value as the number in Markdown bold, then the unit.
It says **10** %
